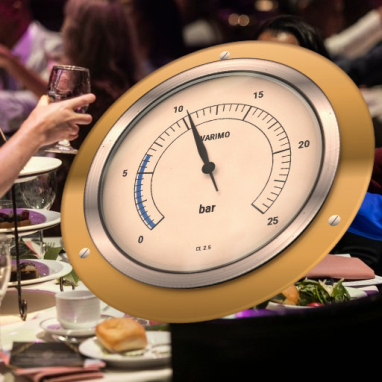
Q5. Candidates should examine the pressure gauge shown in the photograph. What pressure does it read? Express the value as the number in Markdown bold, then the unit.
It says **10.5** bar
